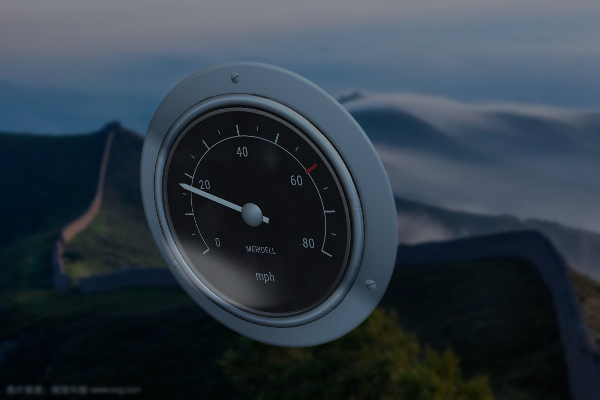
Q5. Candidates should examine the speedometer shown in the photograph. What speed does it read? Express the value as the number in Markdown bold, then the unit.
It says **17.5** mph
